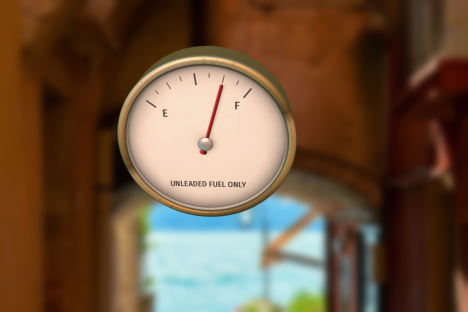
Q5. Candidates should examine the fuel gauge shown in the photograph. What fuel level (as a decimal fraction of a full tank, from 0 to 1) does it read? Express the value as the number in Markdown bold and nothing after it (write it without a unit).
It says **0.75**
